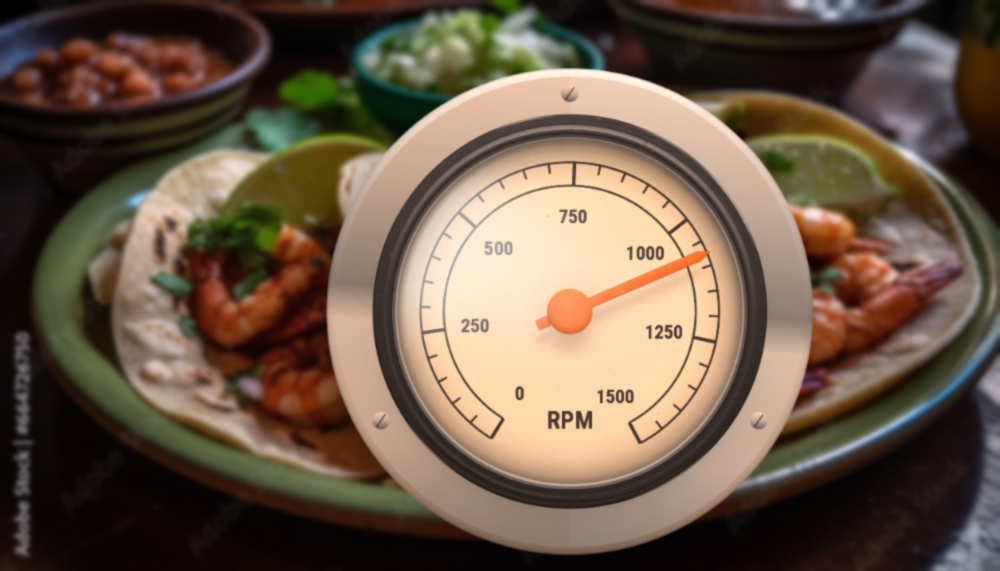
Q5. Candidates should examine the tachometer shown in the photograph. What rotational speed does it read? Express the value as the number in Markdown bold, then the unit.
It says **1075** rpm
